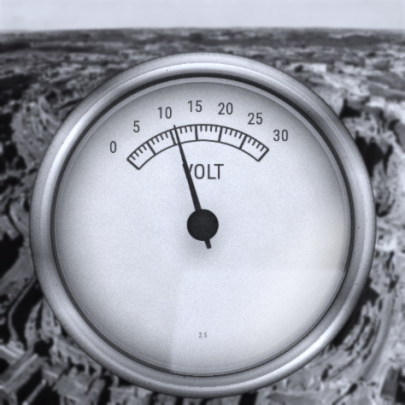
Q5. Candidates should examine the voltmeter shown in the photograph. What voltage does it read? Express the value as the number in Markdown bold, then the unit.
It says **11** V
